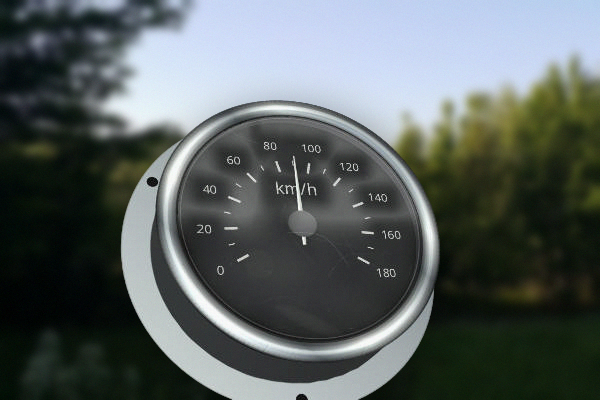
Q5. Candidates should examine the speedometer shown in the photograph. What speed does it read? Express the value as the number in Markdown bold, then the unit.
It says **90** km/h
